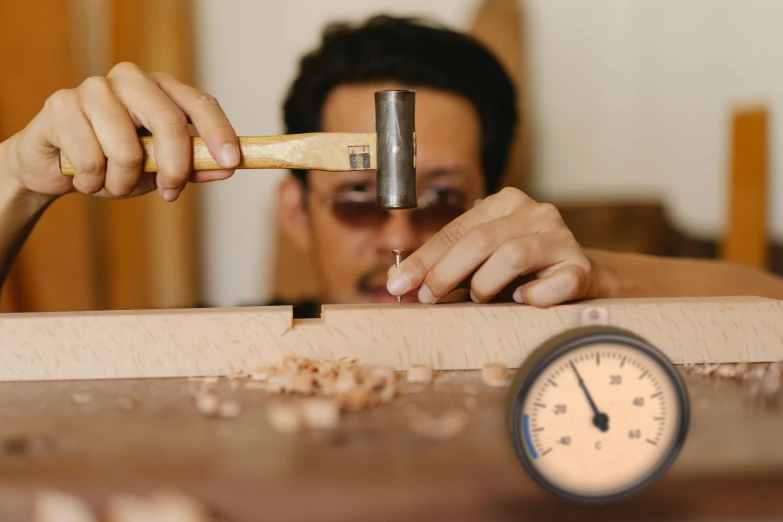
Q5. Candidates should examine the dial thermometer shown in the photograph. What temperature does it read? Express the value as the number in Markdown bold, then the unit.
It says **0** °C
